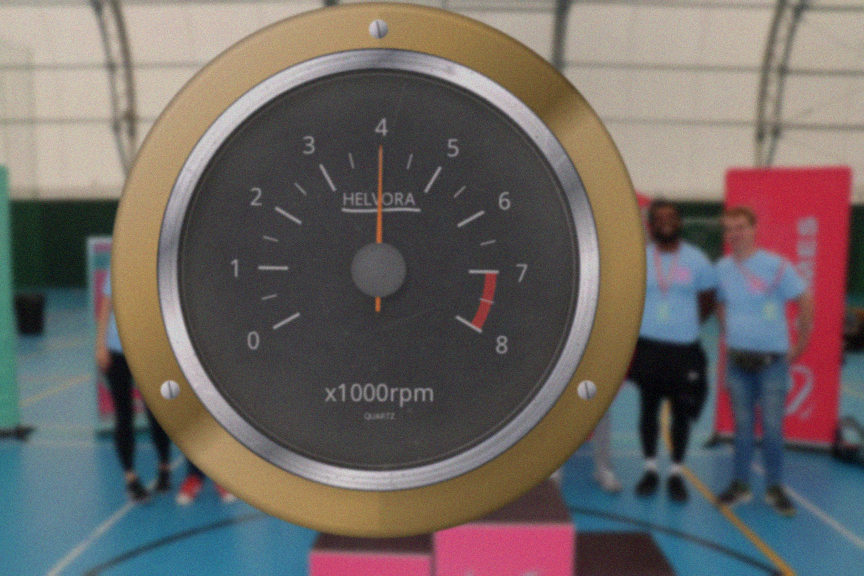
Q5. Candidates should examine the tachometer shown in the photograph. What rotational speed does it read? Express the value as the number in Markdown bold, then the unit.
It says **4000** rpm
